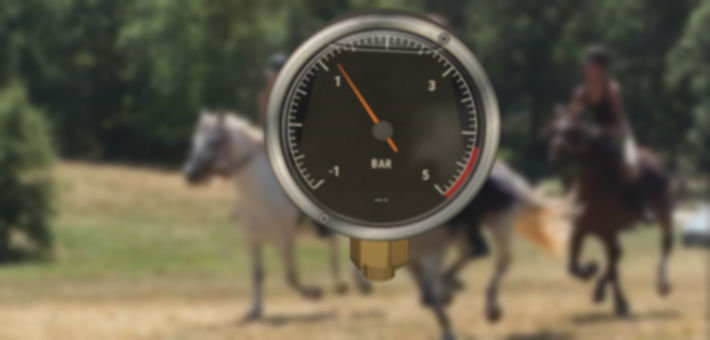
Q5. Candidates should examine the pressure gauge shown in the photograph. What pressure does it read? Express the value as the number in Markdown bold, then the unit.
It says **1.2** bar
